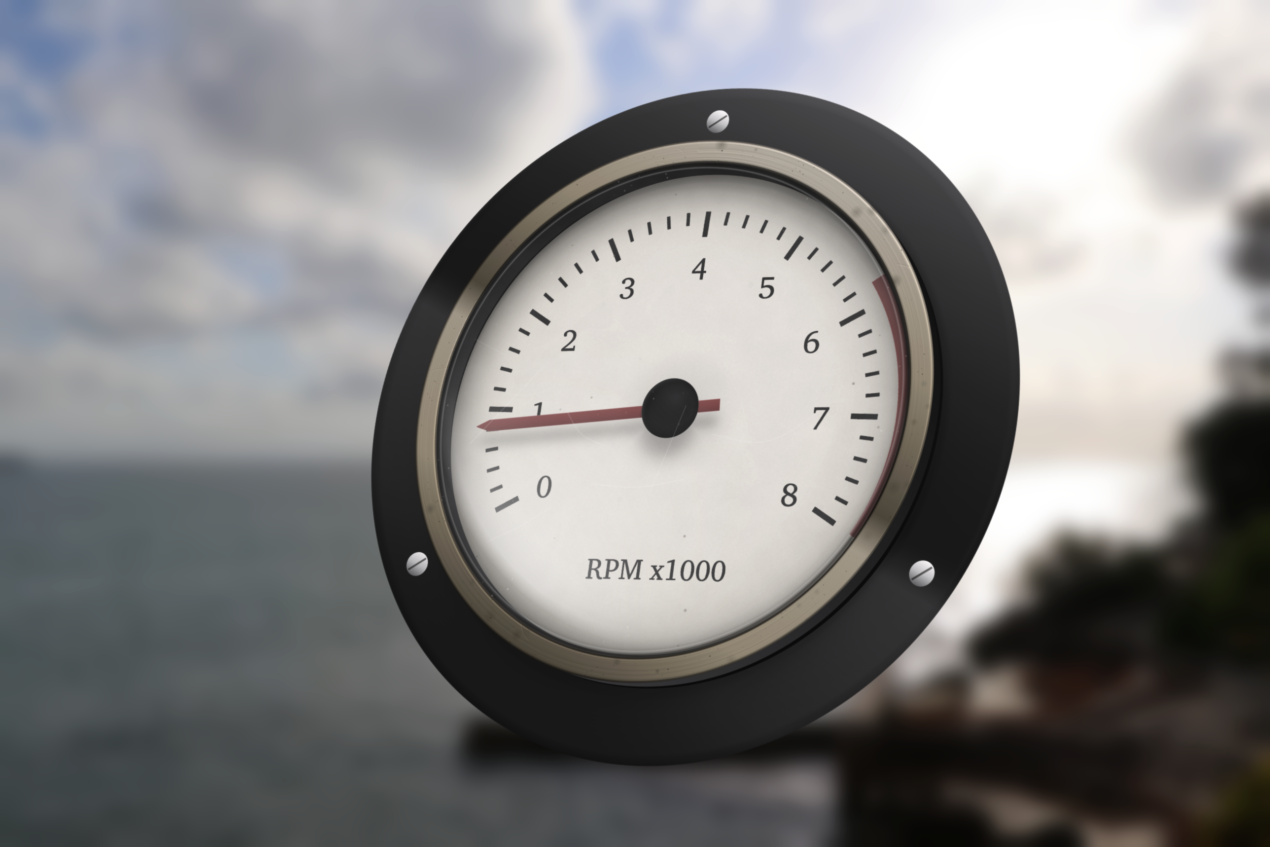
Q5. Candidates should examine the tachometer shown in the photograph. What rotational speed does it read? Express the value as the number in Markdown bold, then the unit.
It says **800** rpm
